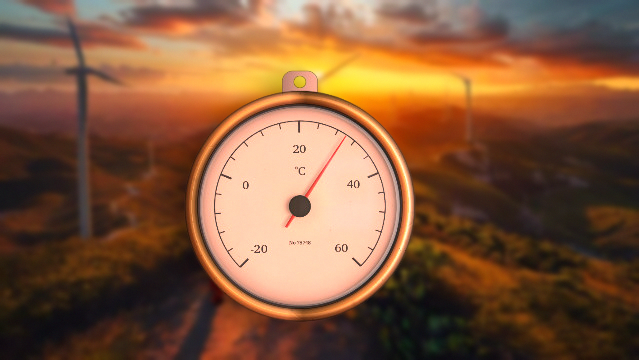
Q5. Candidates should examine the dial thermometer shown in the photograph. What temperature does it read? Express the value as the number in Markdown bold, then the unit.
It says **30** °C
